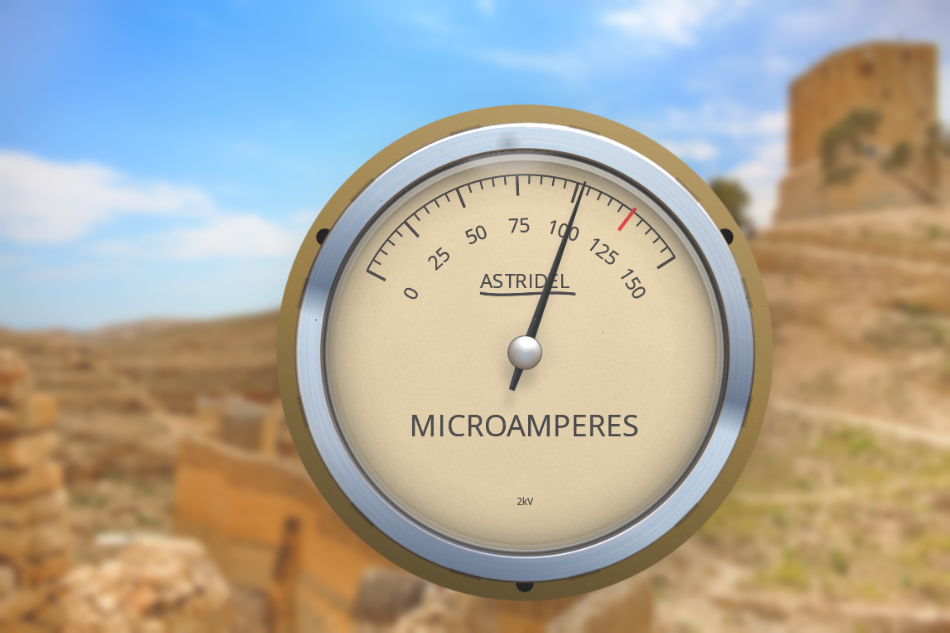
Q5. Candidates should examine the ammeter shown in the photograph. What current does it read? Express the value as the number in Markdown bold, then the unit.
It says **102.5** µA
